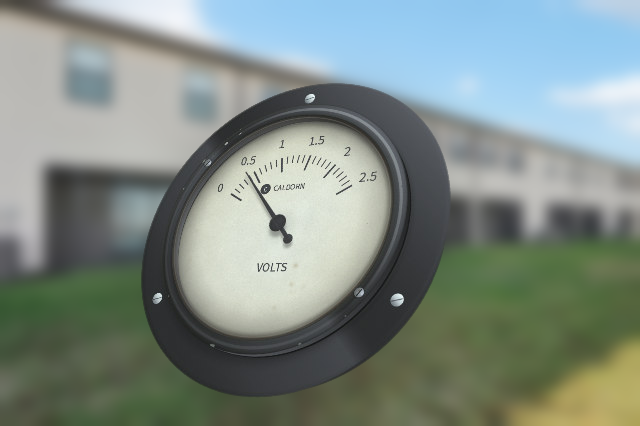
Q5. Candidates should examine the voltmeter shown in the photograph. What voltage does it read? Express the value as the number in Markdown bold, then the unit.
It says **0.4** V
